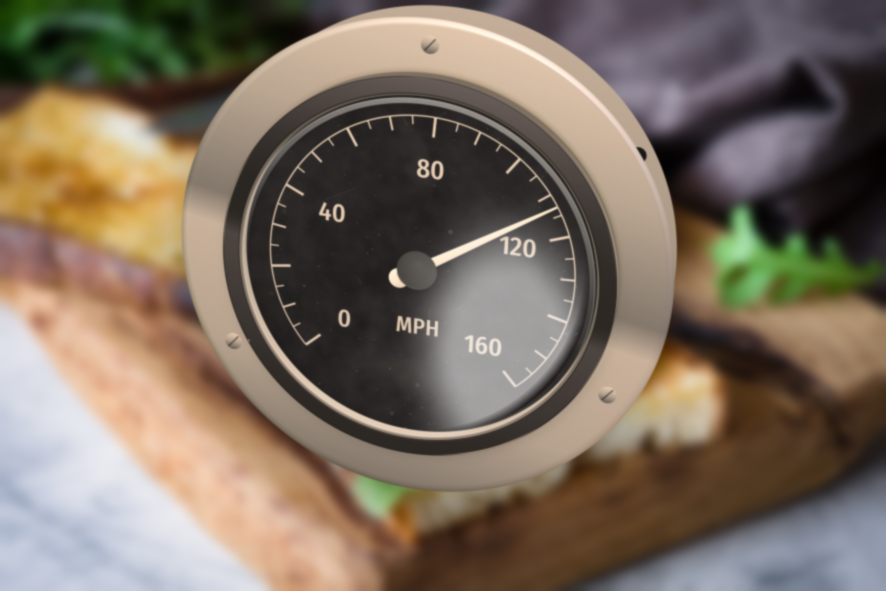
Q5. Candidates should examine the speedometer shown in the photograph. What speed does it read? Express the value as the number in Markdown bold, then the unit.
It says **112.5** mph
